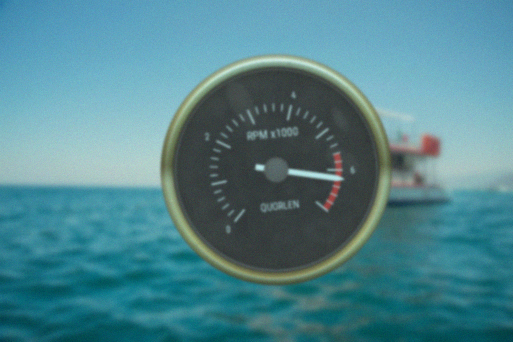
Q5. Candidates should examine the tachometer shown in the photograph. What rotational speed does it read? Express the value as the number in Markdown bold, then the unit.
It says **6200** rpm
